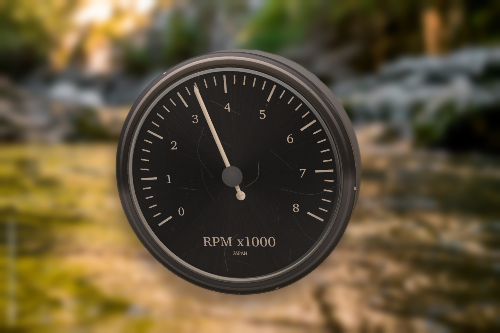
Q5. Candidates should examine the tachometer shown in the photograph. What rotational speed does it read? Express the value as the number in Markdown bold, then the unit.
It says **3400** rpm
